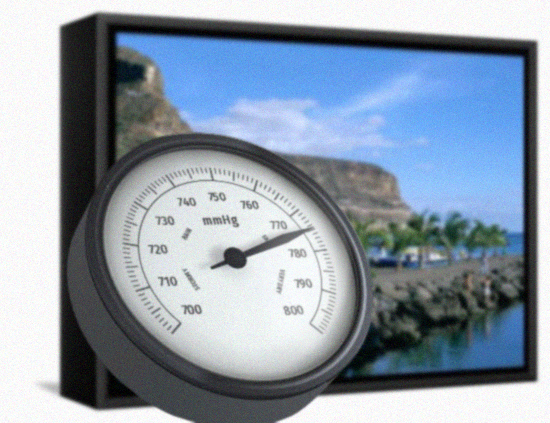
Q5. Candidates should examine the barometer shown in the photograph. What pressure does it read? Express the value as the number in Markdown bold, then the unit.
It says **775** mmHg
